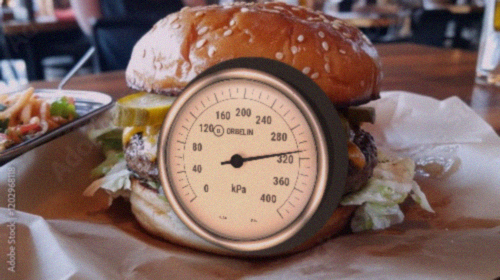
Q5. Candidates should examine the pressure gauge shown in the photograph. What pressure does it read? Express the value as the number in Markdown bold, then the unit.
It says **310** kPa
